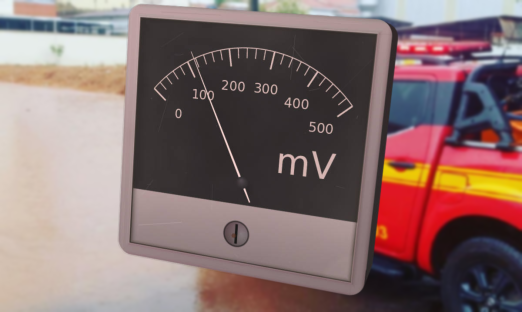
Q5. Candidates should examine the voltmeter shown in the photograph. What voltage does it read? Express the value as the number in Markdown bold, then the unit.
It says **120** mV
